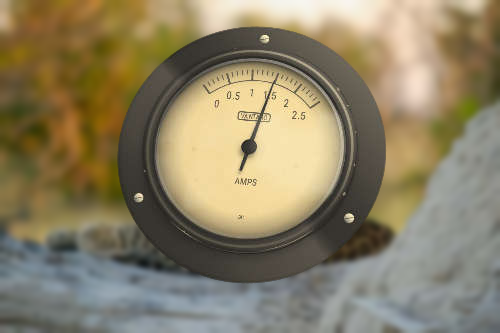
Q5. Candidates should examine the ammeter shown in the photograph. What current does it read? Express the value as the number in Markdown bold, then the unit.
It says **1.5** A
